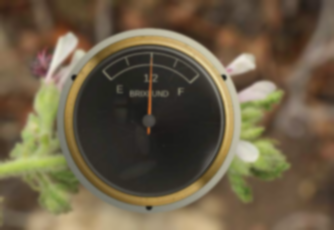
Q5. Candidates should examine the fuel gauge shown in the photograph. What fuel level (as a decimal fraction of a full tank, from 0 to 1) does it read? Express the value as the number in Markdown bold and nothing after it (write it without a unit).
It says **0.5**
